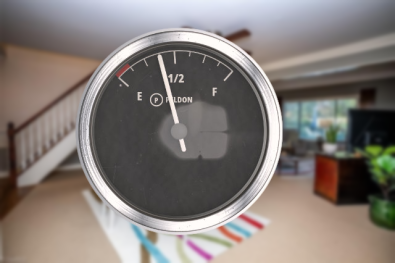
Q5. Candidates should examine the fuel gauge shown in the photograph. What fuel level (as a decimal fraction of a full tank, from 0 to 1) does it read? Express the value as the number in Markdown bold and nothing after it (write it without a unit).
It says **0.375**
